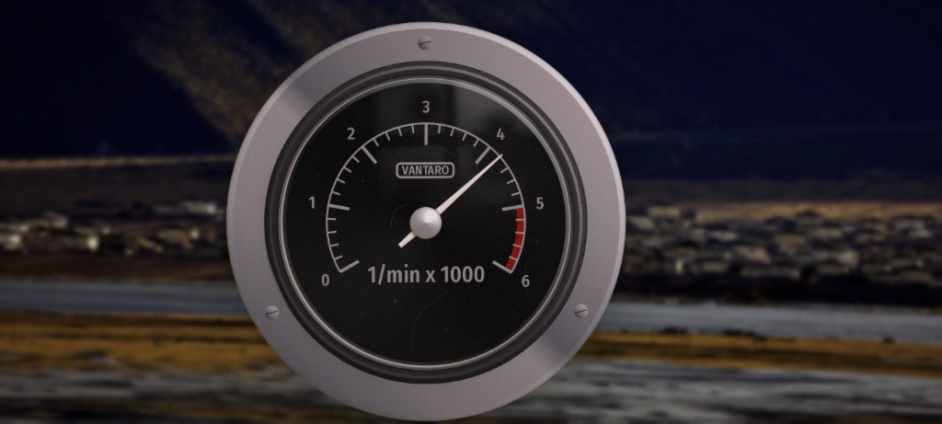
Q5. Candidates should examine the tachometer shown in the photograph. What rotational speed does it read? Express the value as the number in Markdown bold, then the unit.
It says **4200** rpm
